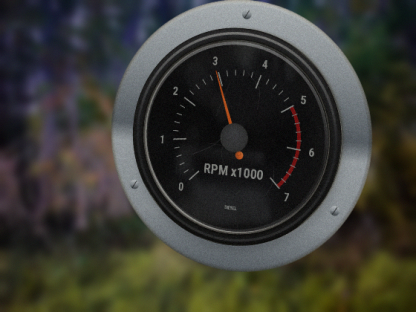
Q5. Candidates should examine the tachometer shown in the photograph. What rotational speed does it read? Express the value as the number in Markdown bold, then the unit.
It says **3000** rpm
